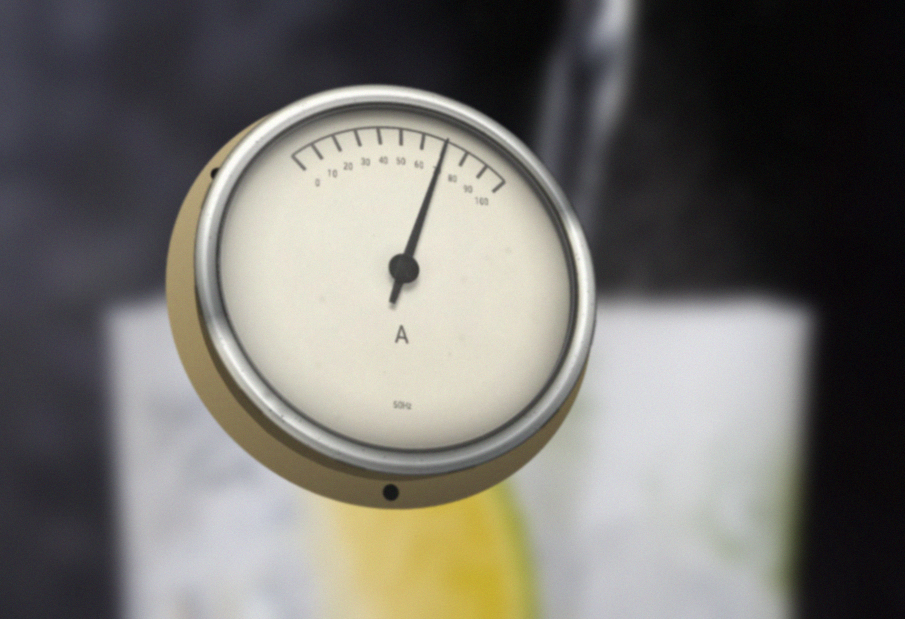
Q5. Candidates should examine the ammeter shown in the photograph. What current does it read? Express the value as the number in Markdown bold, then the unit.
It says **70** A
